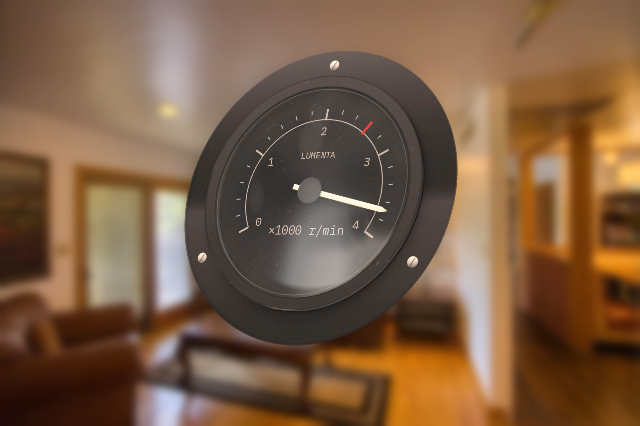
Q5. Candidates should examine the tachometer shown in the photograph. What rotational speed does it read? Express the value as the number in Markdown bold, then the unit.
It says **3700** rpm
